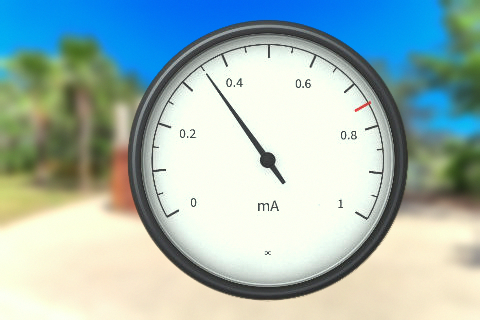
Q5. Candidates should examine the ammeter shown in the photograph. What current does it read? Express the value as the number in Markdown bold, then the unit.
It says **0.35** mA
